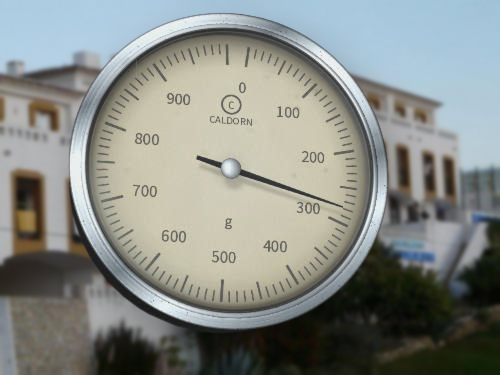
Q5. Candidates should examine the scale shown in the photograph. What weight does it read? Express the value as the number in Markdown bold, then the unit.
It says **280** g
